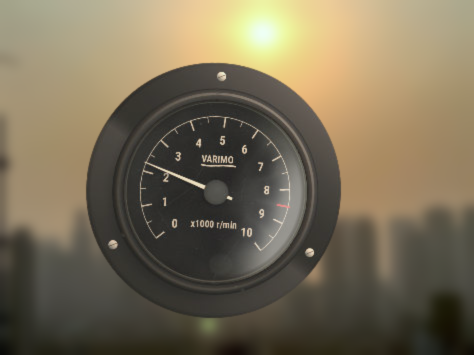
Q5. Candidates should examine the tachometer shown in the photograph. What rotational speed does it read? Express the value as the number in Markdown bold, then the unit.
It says **2250** rpm
